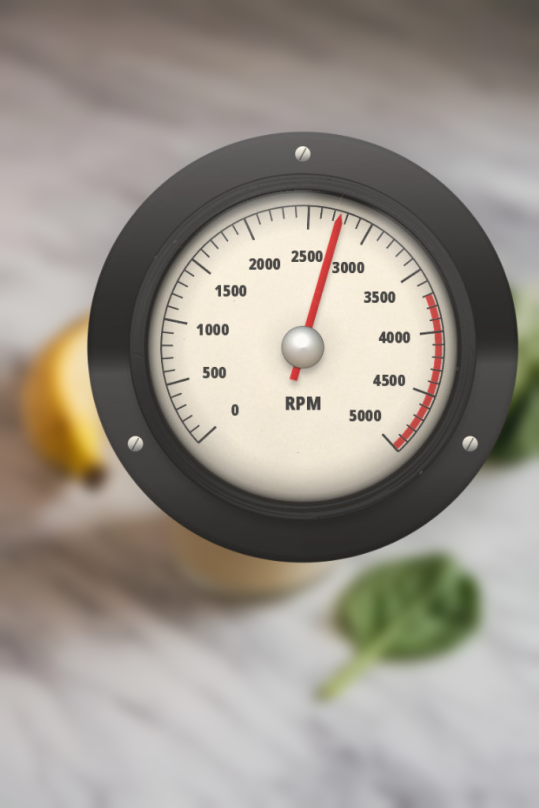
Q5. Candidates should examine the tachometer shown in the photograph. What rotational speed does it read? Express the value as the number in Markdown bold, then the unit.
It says **2750** rpm
